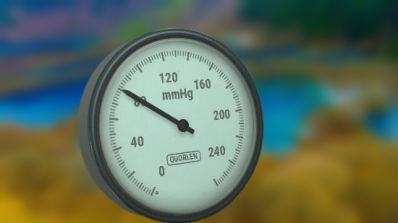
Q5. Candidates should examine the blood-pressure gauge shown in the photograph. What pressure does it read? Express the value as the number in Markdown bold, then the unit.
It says **80** mmHg
